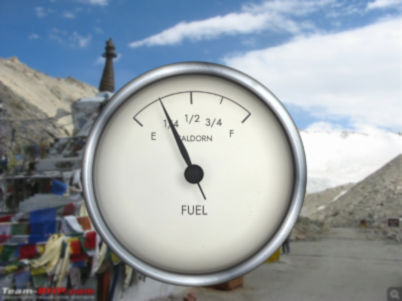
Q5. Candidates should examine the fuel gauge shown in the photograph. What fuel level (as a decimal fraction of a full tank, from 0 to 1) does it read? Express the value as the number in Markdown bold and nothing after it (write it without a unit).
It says **0.25**
